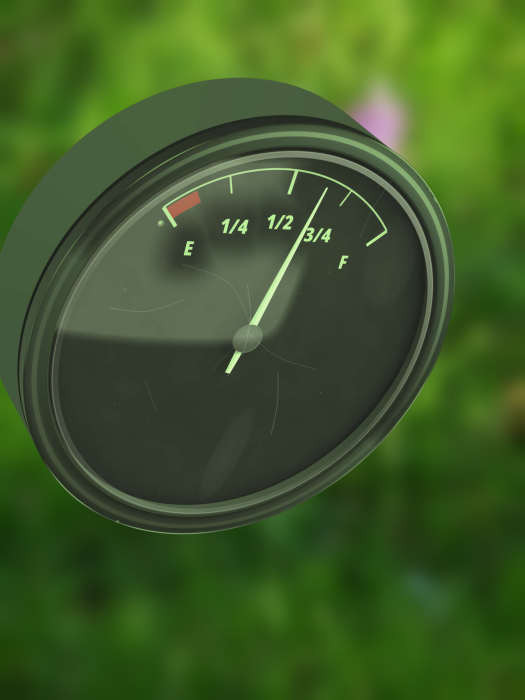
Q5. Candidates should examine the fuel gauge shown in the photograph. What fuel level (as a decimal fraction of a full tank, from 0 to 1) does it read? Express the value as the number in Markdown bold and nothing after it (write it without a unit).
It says **0.625**
